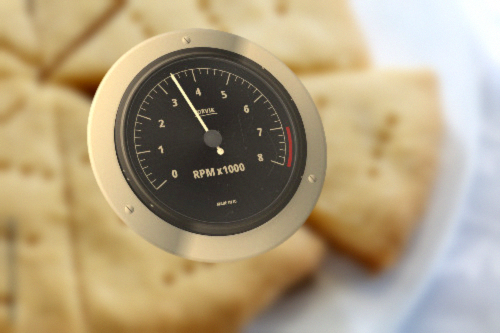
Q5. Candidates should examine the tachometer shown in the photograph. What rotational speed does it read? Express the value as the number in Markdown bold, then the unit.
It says **3400** rpm
